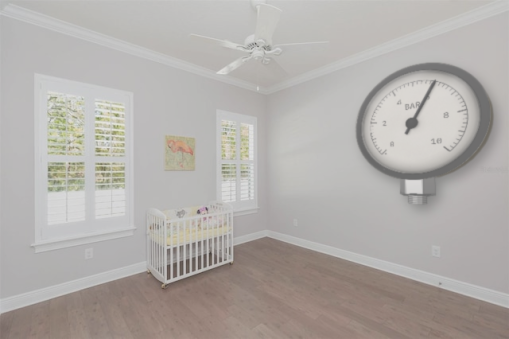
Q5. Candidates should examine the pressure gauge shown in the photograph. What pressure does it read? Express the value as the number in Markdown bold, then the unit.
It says **6** bar
